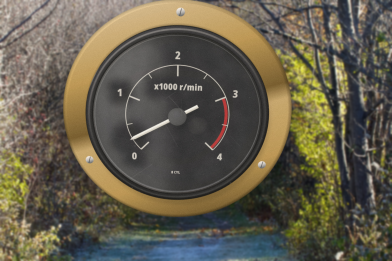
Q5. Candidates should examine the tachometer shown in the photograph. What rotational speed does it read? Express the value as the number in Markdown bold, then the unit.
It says **250** rpm
